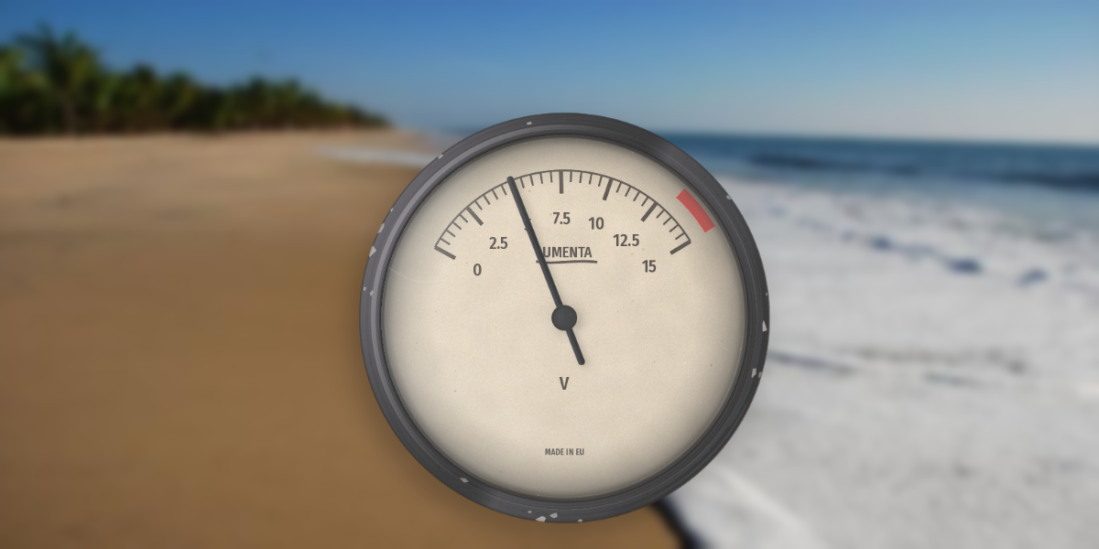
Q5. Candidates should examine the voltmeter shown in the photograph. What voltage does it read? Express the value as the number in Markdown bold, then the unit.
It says **5** V
